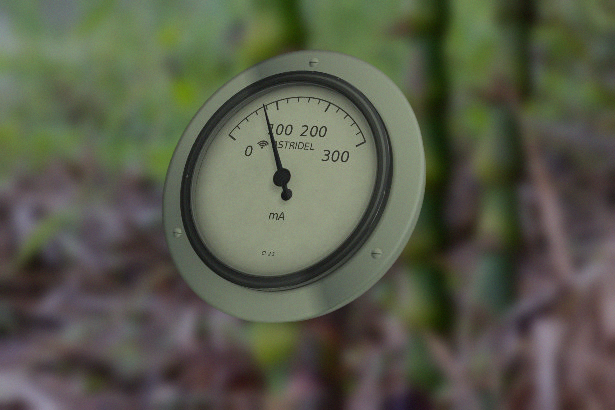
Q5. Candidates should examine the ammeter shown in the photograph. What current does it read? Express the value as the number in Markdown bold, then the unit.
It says **80** mA
